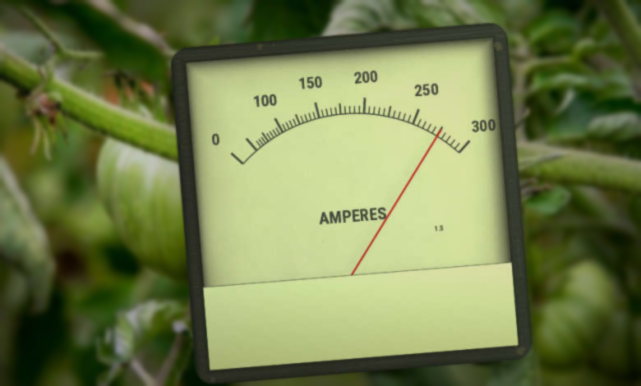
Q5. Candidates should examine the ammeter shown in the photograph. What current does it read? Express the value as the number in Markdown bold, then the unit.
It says **275** A
